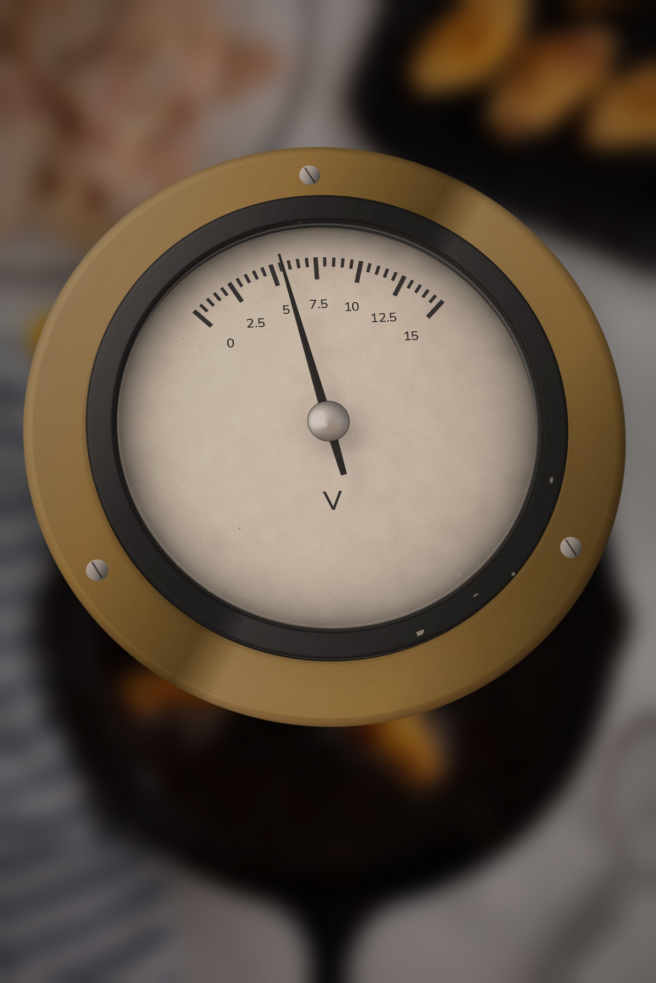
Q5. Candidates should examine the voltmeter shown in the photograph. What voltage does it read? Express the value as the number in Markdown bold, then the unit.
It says **5.5** V
